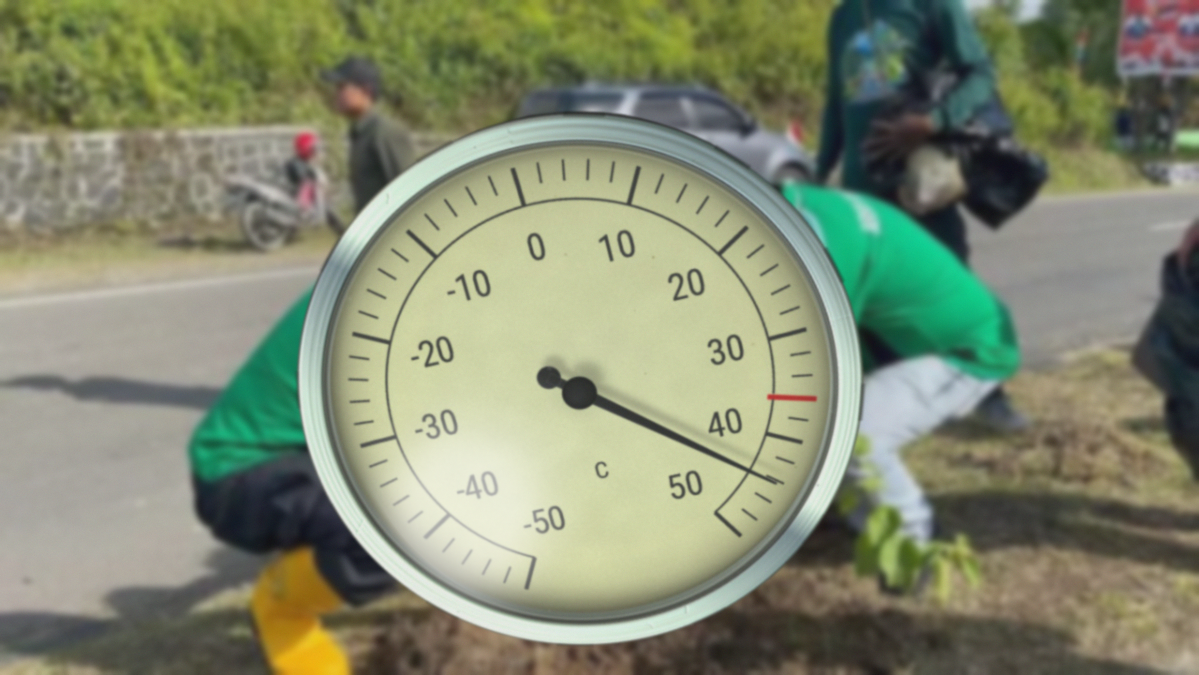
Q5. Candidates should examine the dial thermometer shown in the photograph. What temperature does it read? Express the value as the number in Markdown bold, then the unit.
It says **44** °C
